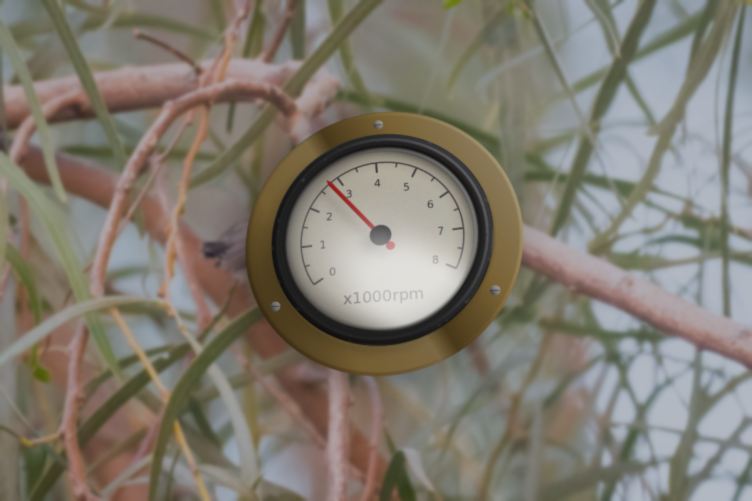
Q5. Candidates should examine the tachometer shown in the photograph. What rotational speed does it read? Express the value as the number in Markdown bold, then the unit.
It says **2750** rpm
